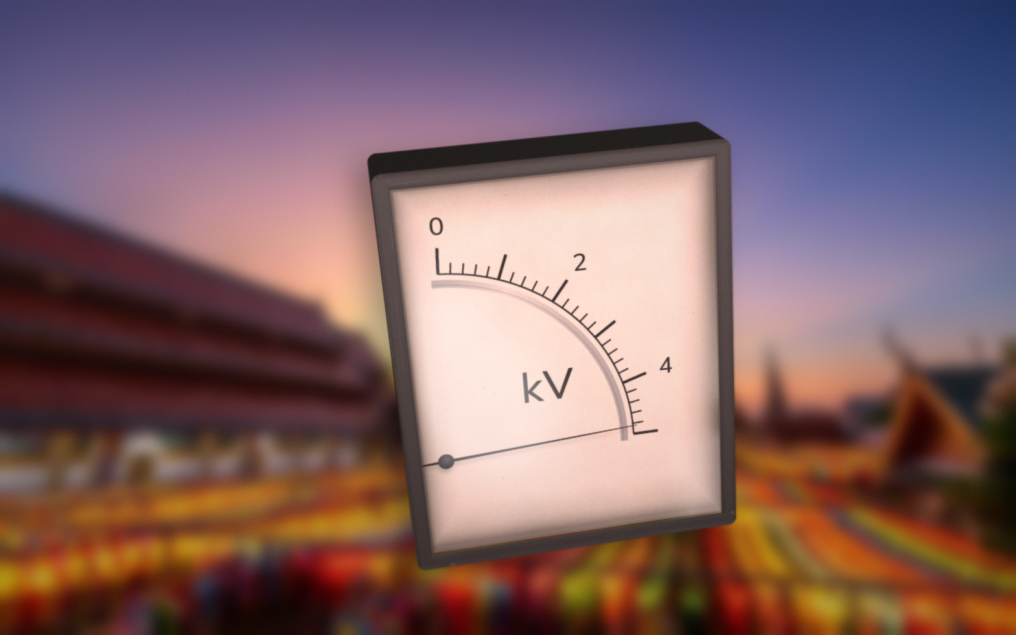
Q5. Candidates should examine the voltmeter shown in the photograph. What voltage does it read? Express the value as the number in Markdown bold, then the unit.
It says **4.8** kV
